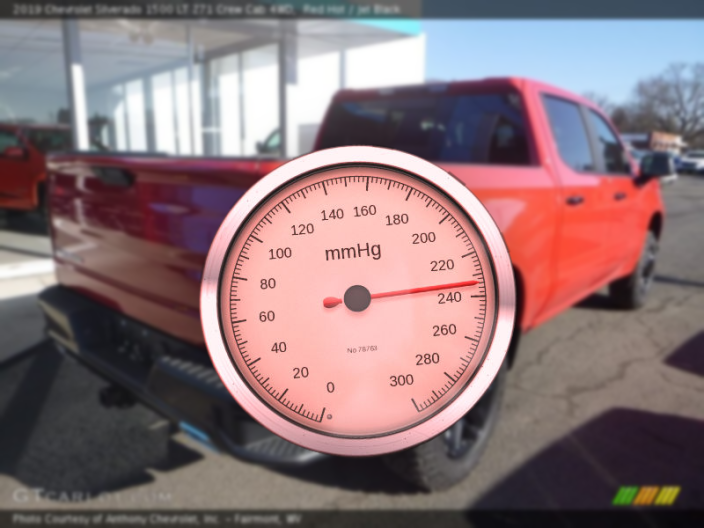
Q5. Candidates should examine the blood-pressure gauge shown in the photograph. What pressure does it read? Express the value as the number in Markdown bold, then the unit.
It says **234** mmHg
